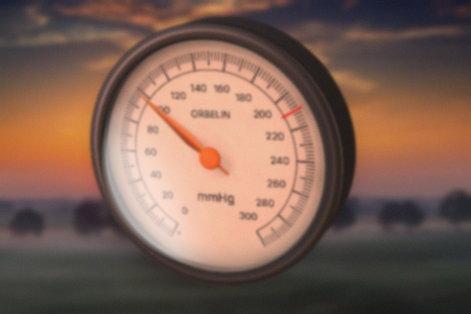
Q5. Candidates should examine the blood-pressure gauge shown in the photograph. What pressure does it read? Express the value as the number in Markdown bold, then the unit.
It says **100** mmHg
